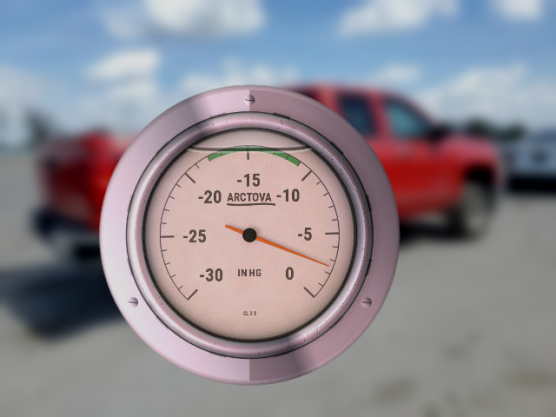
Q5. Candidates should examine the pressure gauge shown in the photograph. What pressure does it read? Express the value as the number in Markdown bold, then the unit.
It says **-2.5** inHg
